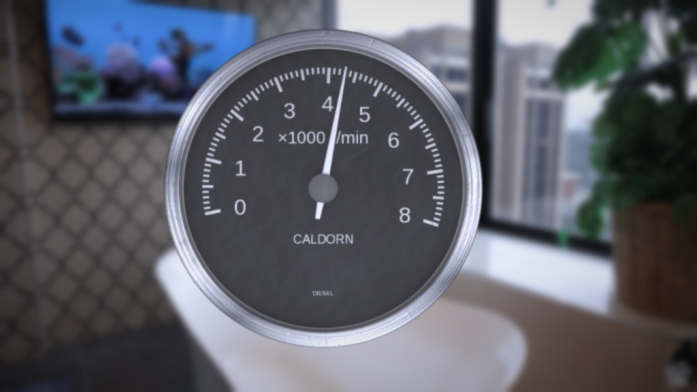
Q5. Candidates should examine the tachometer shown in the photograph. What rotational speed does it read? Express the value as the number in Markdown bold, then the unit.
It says **4300** rpm
